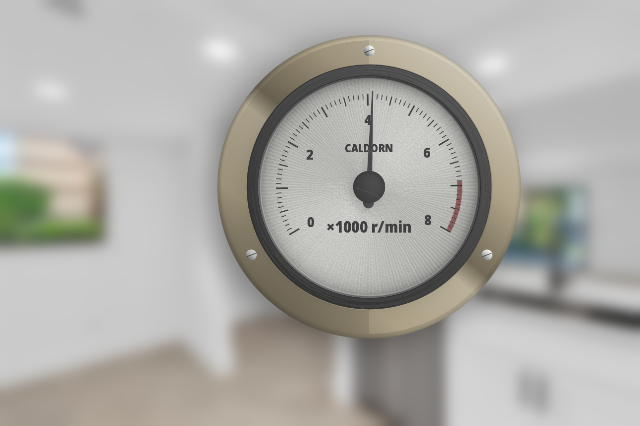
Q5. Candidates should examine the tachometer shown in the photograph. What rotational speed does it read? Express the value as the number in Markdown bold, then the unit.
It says **4100** rpm
